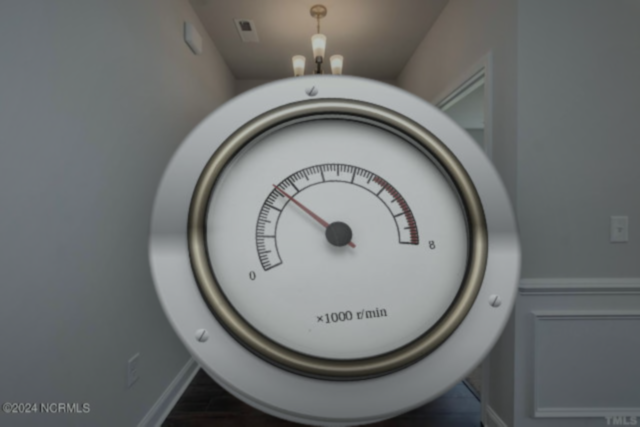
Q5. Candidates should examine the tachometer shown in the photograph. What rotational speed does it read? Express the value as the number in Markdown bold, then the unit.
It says **2500** rpm
